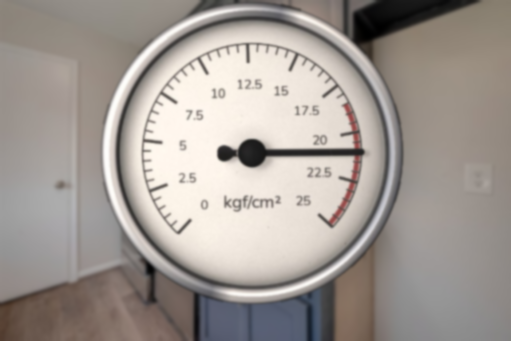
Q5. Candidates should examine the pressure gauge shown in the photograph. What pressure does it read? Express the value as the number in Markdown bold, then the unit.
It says **21** kg/cm²
